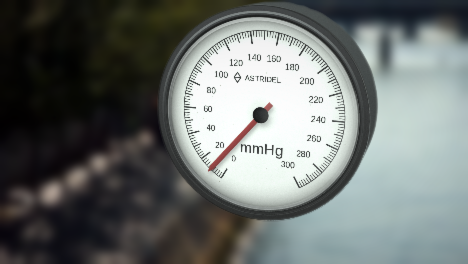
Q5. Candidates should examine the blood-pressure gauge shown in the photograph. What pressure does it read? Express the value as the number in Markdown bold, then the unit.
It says **10** mmHg
